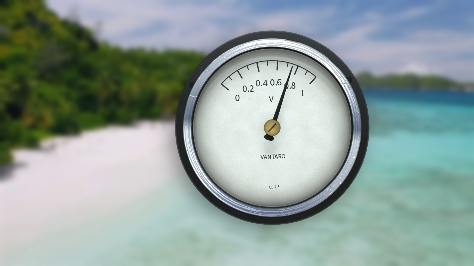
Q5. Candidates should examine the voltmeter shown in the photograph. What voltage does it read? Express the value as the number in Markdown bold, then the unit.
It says **0.75** V
